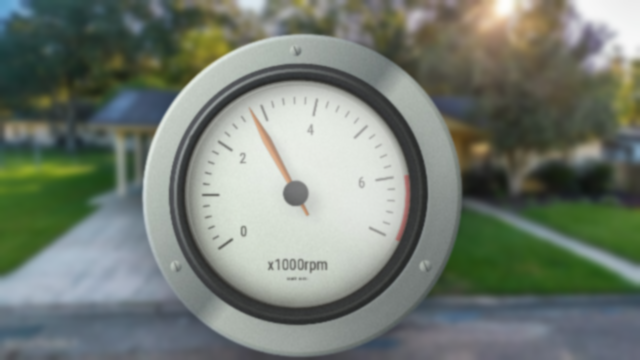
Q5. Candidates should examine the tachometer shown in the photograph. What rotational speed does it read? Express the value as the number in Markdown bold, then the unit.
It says **2800** rpm
